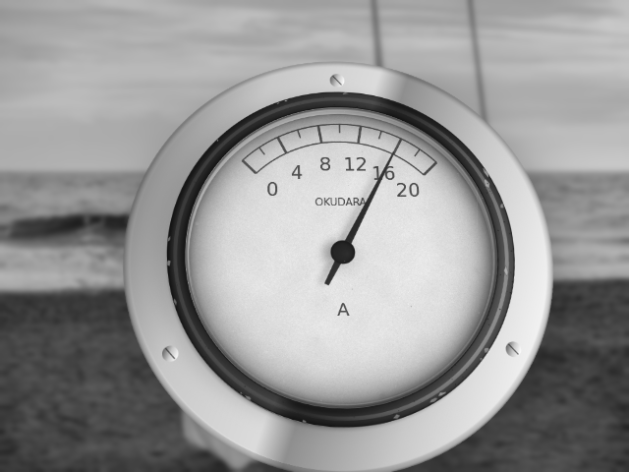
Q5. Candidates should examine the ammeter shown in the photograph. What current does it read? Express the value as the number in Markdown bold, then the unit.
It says **16** A
